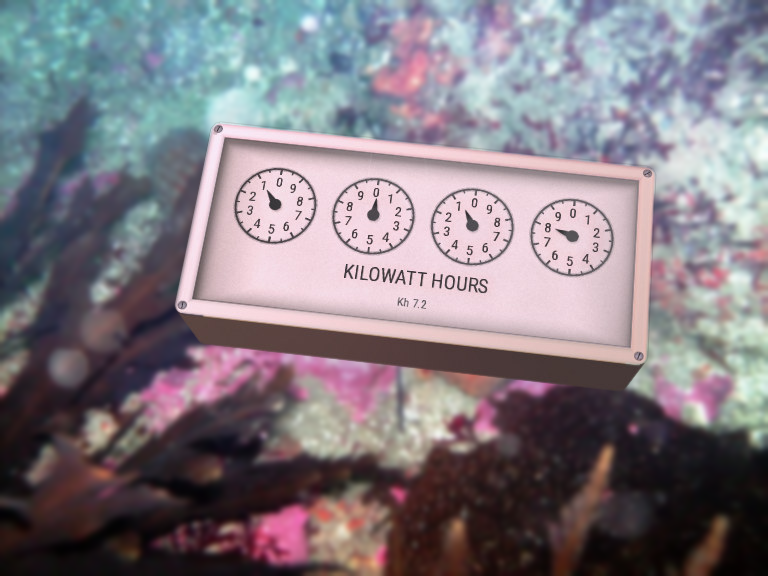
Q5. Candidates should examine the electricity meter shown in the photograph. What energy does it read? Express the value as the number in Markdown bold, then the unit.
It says **1008** kWh
